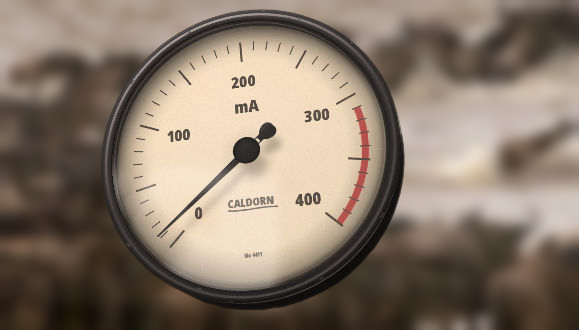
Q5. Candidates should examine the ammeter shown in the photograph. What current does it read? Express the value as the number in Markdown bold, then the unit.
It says **10** mA
